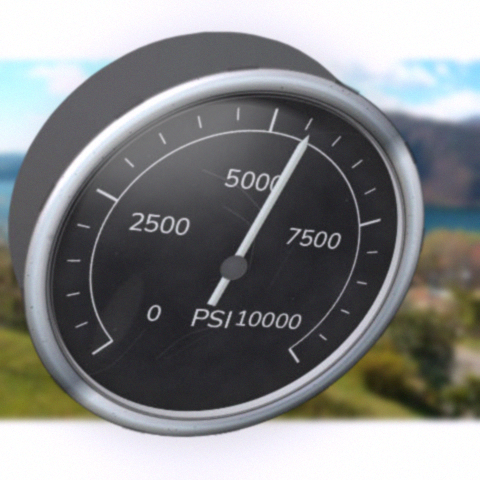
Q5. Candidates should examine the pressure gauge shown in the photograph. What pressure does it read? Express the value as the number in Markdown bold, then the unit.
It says **5500** psi
